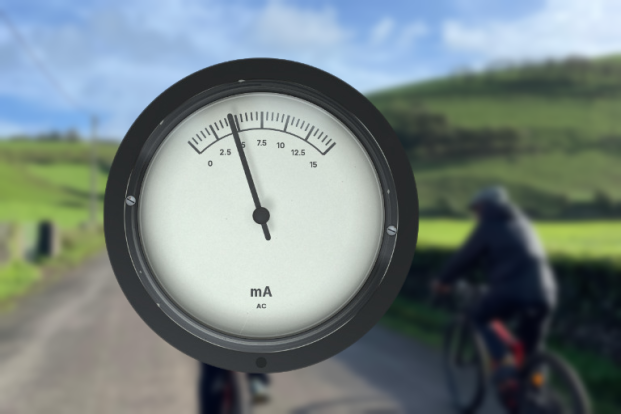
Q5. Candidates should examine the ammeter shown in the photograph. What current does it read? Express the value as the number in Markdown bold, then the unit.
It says **4.5** mA
